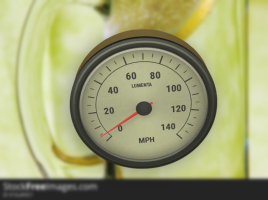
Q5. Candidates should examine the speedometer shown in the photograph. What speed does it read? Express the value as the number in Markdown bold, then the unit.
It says **5** mph
